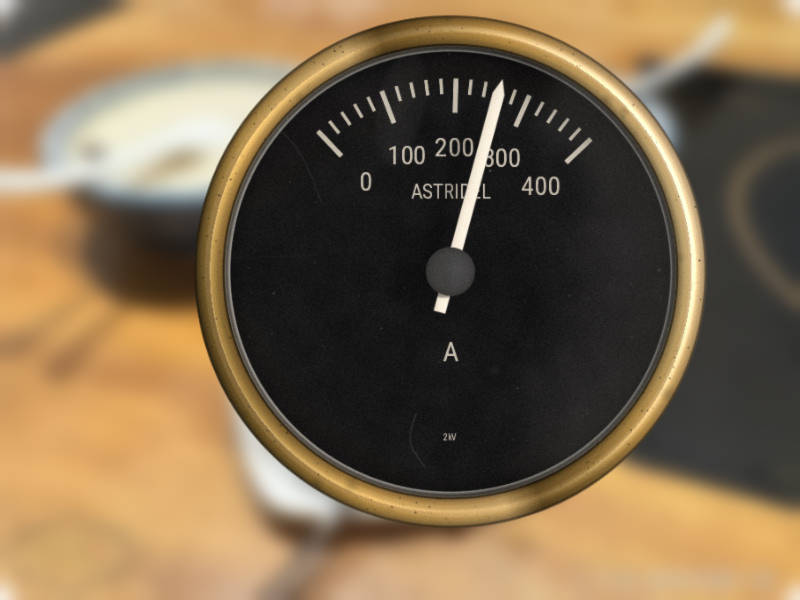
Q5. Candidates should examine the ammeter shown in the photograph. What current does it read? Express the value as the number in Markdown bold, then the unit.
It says **260** A
